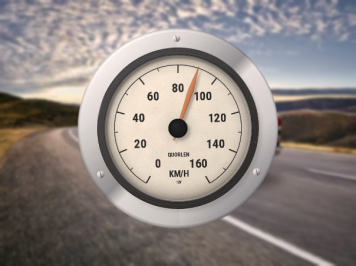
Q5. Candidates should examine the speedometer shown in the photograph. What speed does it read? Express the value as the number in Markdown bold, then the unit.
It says **90** km/h
